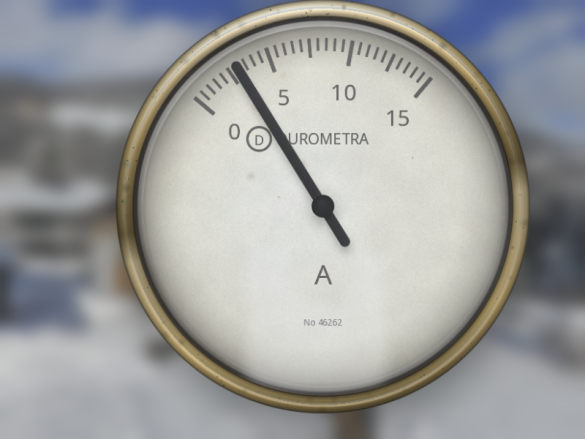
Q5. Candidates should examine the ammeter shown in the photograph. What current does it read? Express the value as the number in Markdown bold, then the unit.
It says **3** A
